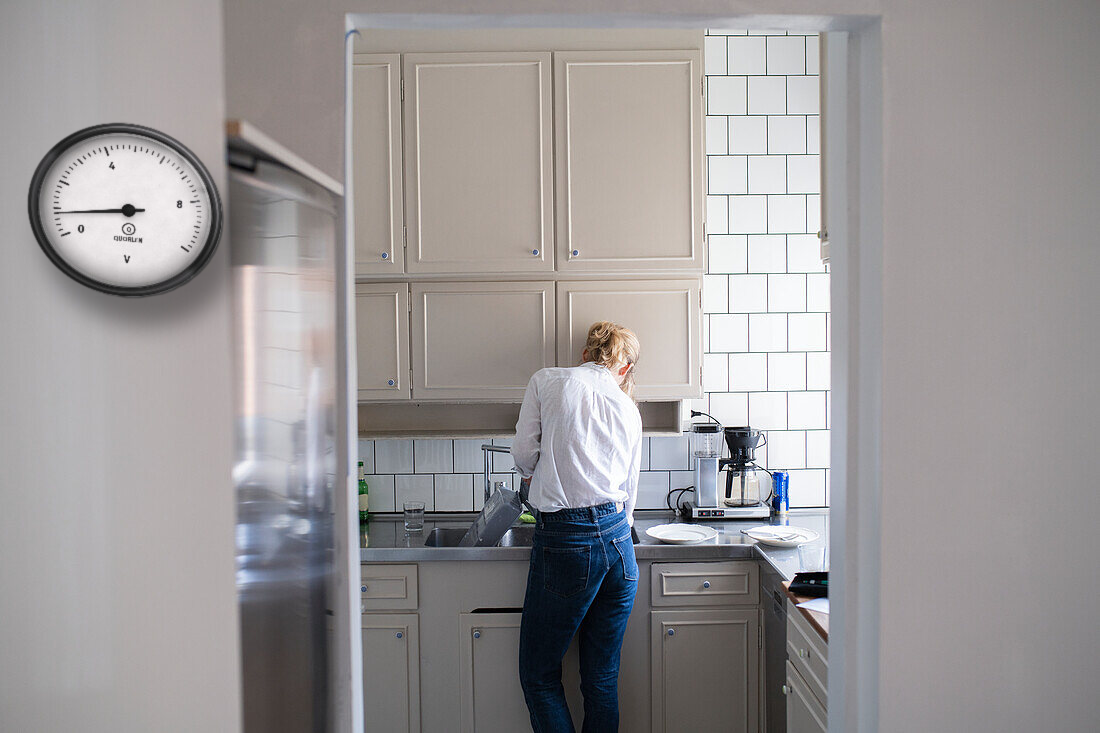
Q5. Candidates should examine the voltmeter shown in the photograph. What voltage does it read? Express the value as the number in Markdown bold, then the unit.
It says **0.8** V
